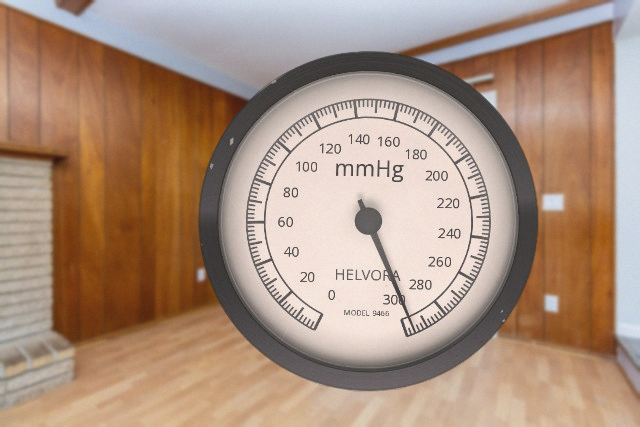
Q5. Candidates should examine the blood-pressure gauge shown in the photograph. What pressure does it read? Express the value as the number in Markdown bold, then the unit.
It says **296** mmHg
